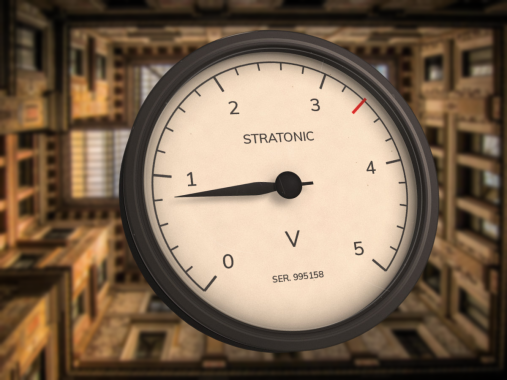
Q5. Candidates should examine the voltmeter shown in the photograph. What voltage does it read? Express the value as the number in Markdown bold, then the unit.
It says **0.8** V
